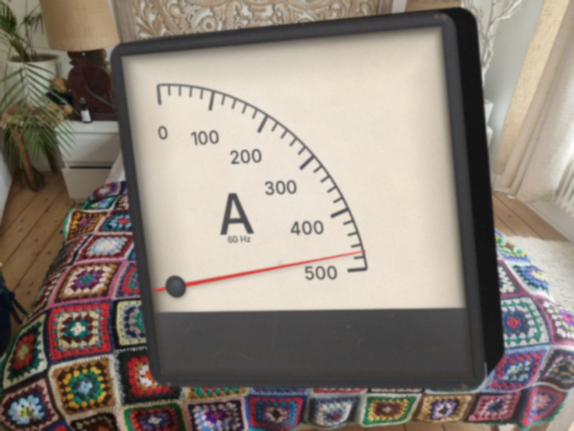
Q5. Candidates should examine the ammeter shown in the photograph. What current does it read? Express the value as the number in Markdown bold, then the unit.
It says **470** A
